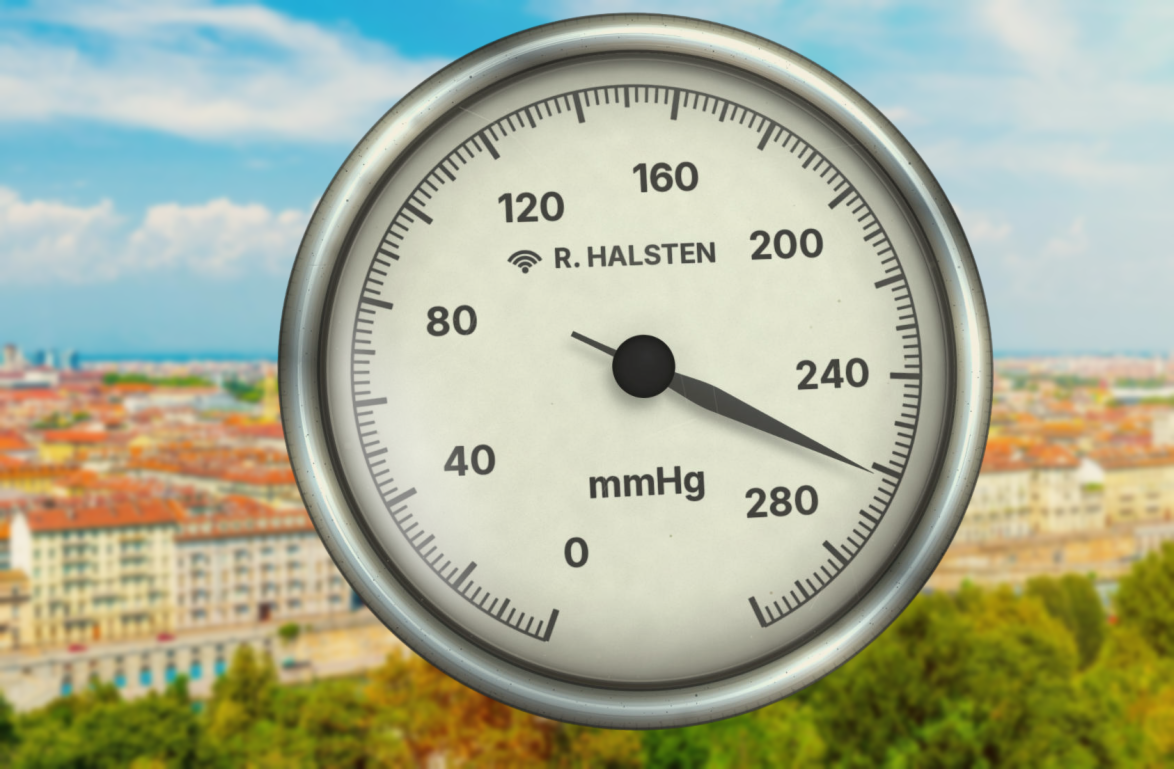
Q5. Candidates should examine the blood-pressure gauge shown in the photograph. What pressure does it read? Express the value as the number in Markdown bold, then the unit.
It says **262** mmHg
